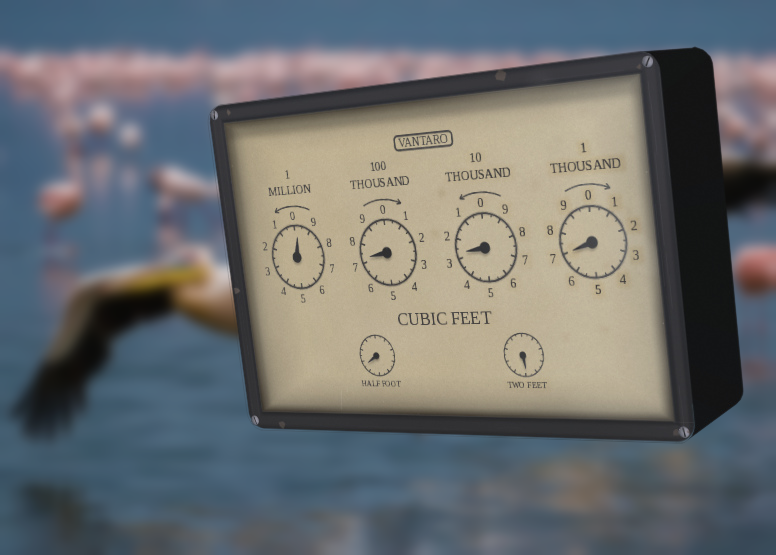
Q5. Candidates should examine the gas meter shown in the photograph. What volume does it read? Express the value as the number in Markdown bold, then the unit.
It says **972700** ft³
